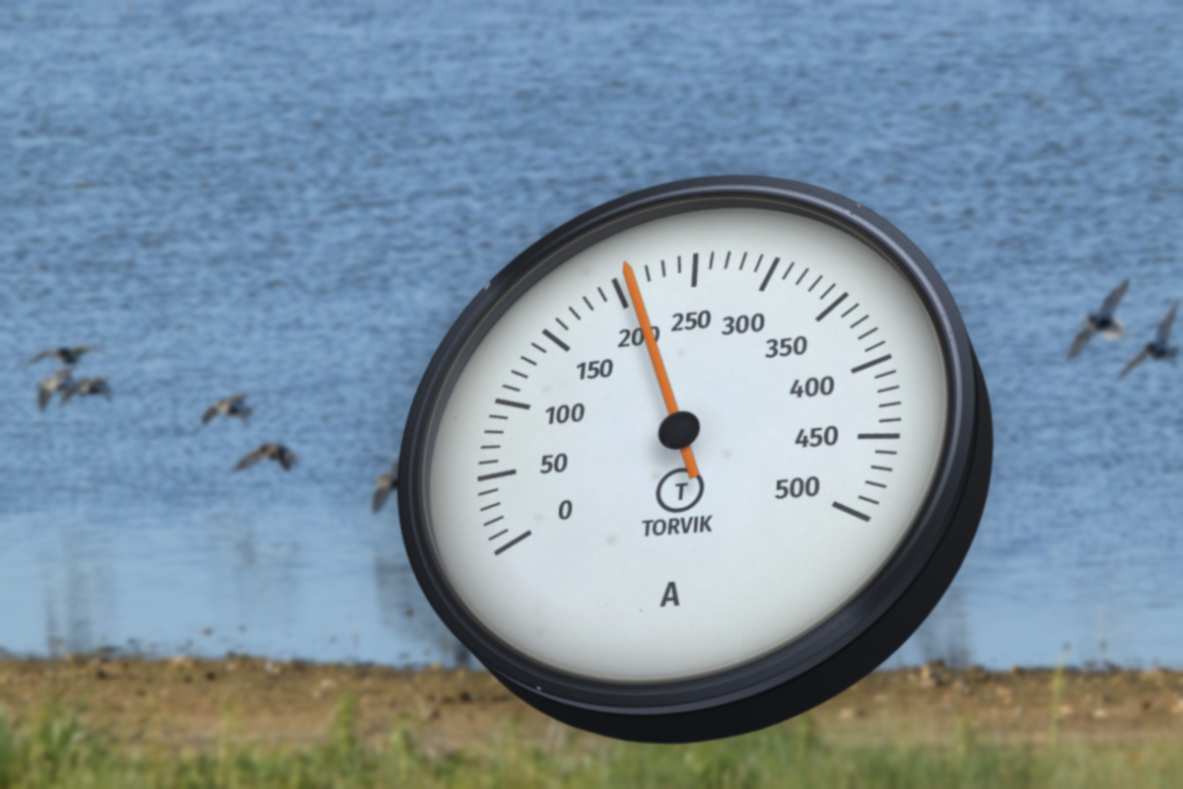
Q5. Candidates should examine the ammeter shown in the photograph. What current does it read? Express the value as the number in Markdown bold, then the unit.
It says **210** A
